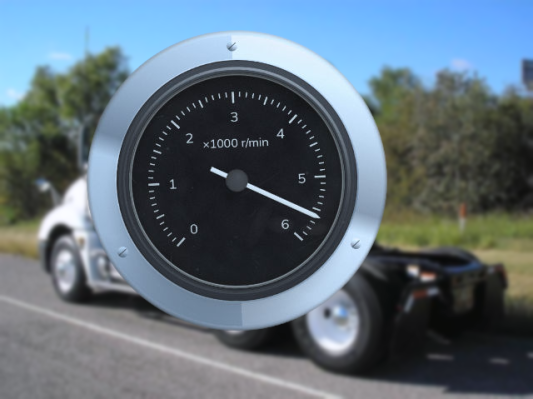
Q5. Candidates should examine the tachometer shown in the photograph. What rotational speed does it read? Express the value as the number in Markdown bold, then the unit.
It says **5600** rpm
